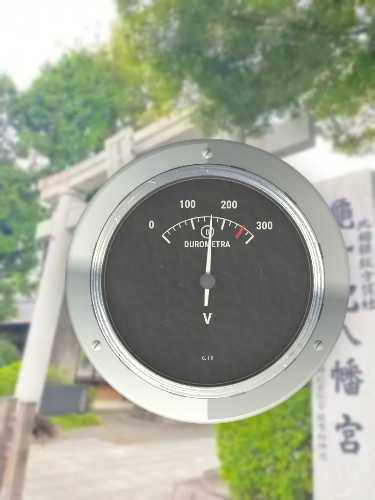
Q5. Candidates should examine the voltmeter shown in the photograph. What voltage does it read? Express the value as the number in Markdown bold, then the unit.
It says **160** V
